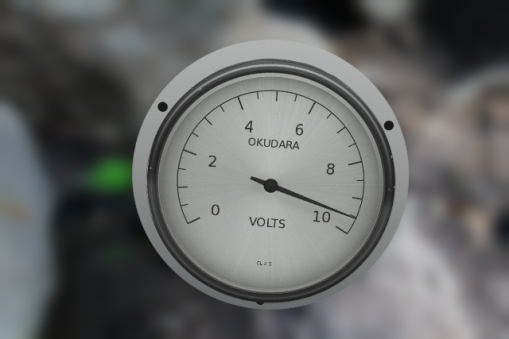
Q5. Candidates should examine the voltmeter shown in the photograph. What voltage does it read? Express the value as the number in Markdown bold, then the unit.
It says **9.5** V
